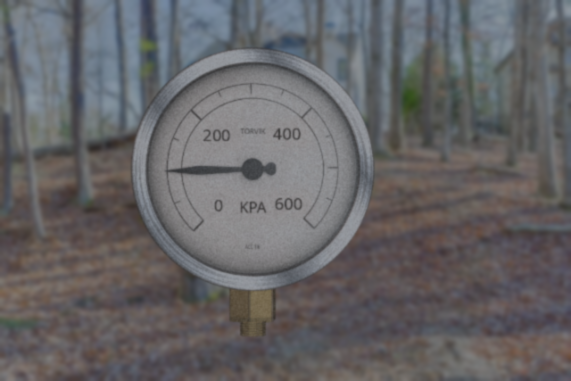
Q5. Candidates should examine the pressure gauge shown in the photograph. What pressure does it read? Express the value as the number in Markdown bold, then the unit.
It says **100** kPa
